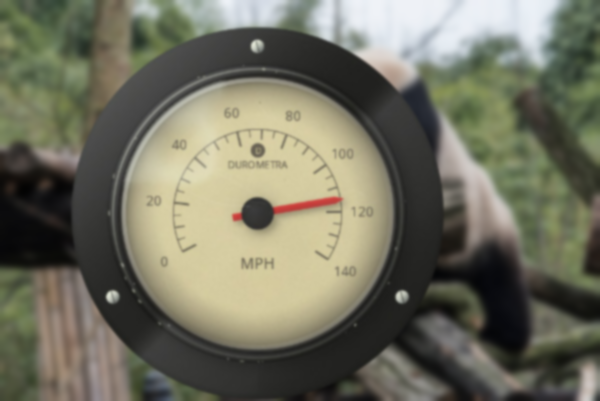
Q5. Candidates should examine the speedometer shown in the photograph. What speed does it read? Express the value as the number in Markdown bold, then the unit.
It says **115** mph
